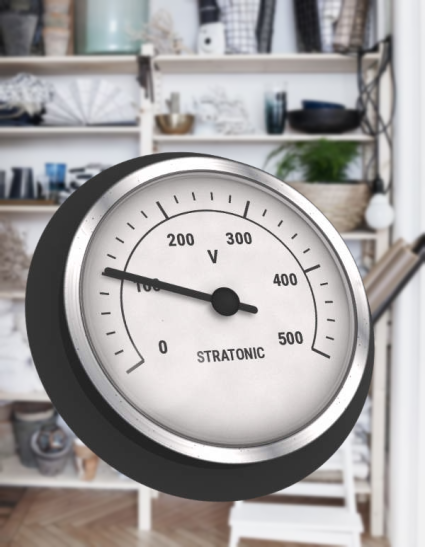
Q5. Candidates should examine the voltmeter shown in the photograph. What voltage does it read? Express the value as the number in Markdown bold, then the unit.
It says **100** V
